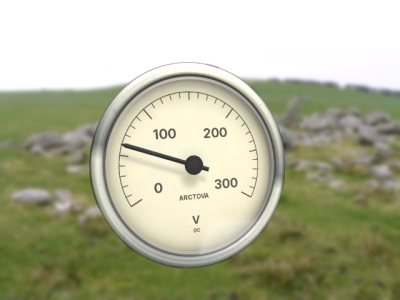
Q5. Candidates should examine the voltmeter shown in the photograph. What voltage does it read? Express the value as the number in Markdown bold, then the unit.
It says **60** V
